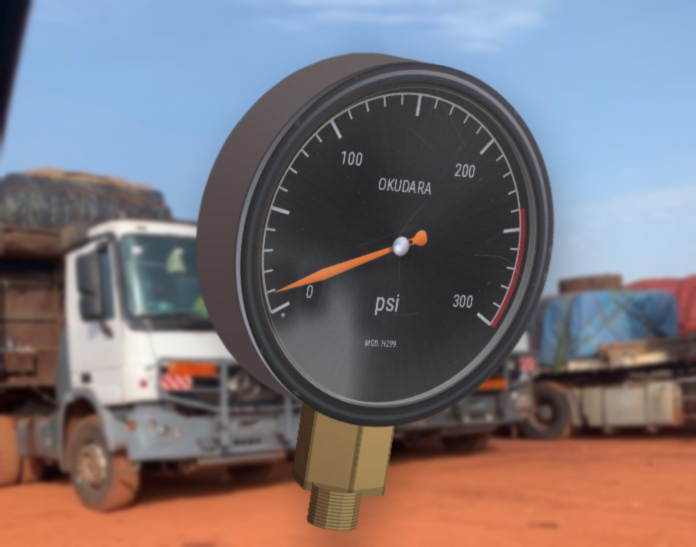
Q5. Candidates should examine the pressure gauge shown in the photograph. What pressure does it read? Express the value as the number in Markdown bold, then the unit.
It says **10** psi
